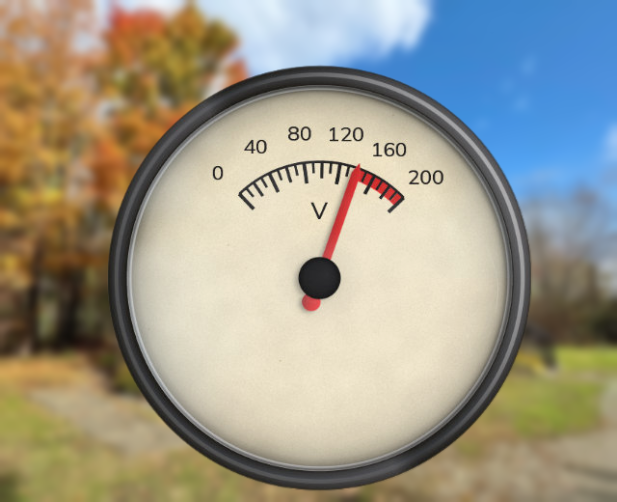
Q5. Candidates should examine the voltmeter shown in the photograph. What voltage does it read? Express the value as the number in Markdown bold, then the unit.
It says **140** V
